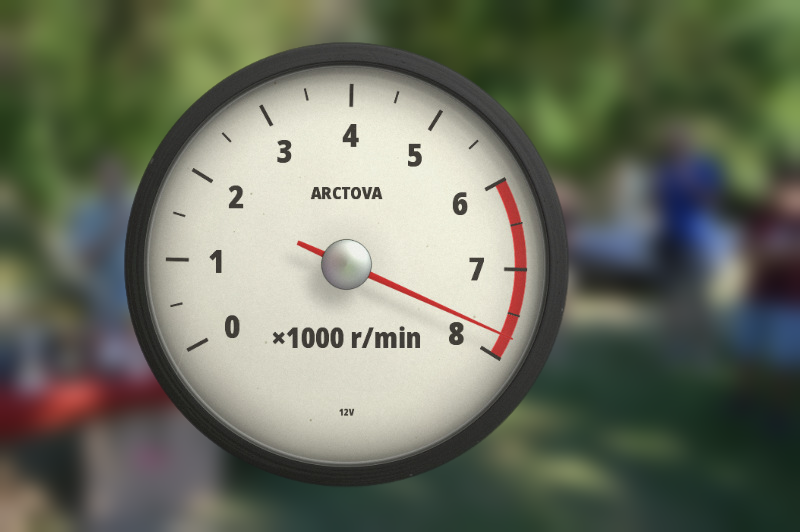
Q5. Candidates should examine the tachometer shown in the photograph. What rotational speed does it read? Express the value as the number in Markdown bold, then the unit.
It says **7750** rpm
